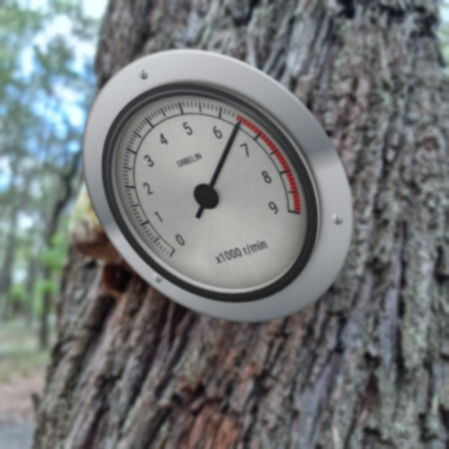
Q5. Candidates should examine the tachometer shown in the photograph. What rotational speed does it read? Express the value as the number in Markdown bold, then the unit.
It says **6500** rpm
